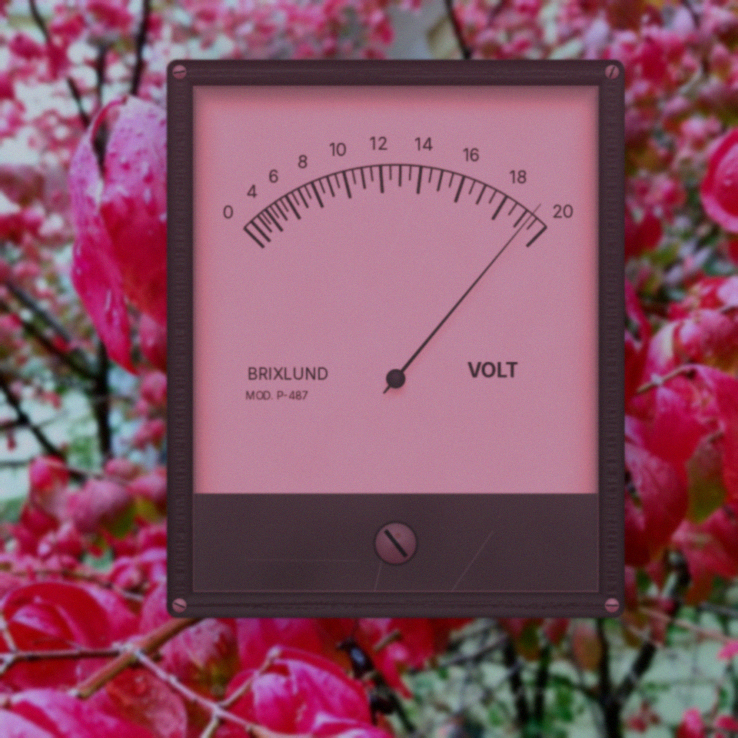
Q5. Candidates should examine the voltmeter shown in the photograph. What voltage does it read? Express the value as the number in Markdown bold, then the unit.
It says **19.25** V
